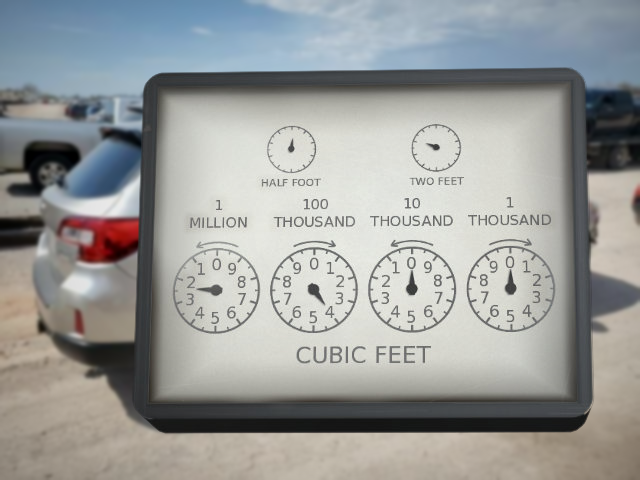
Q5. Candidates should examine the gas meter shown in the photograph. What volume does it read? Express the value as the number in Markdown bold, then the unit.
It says **240000** ft³
